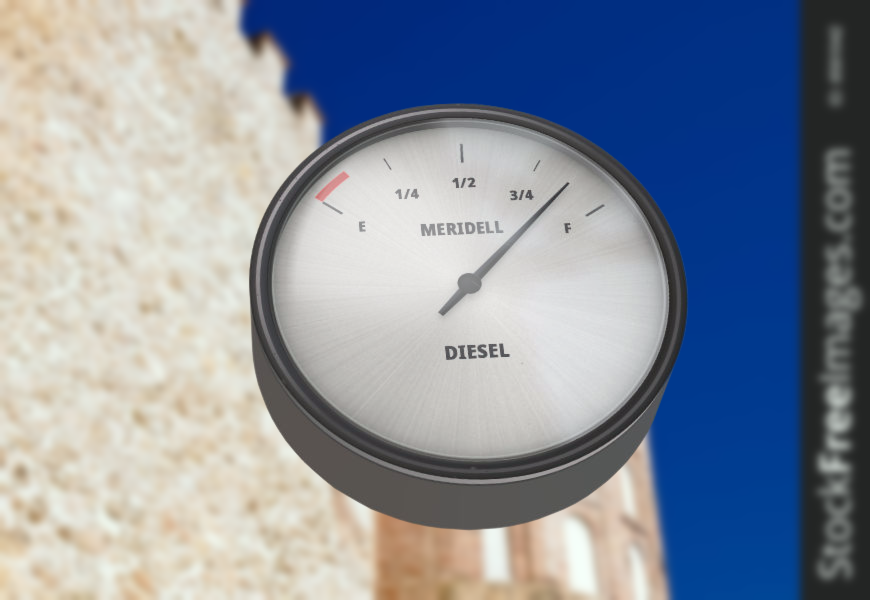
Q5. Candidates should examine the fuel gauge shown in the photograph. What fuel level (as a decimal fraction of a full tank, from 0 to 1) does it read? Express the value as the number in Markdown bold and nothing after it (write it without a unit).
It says **0.875**
